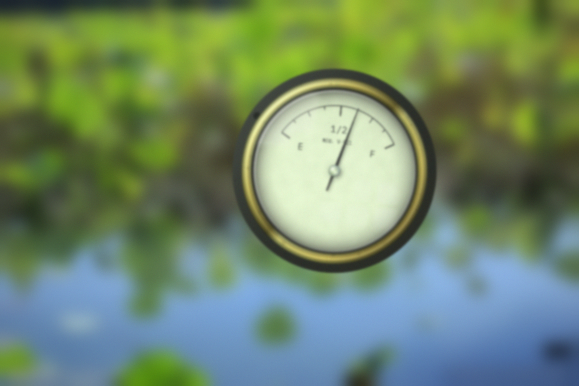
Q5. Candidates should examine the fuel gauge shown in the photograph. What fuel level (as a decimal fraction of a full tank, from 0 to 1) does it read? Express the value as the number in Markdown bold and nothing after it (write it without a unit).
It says **0.625**
